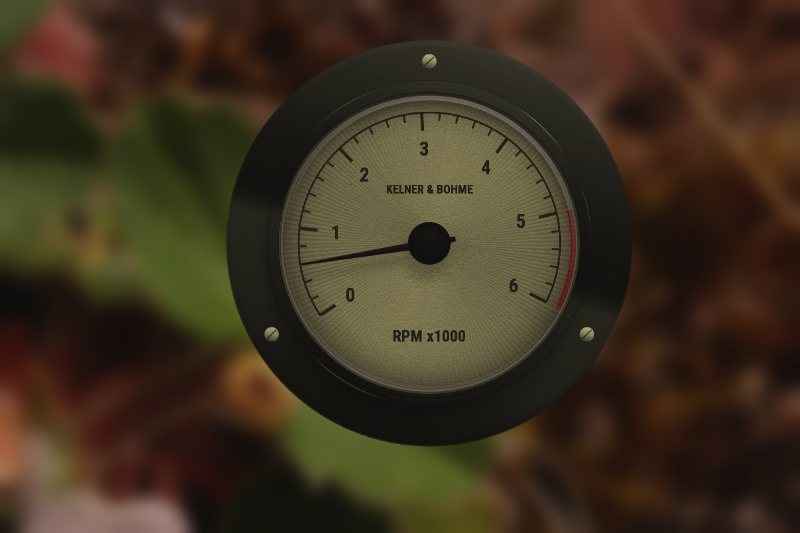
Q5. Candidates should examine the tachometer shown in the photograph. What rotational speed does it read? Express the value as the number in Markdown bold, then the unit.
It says **600** rpm
